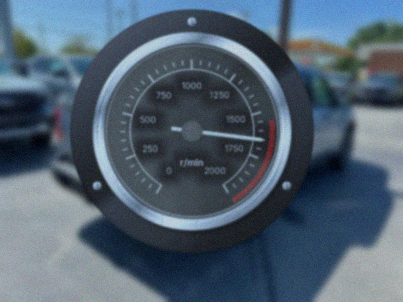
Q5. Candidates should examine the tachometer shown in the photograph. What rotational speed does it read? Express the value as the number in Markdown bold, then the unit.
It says **1650** rpm
